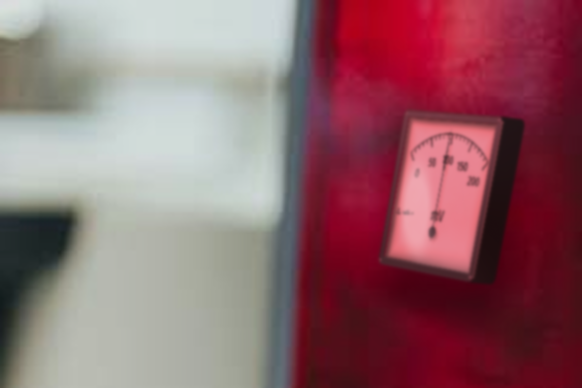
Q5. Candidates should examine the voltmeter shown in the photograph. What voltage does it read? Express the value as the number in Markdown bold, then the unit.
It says **100** mV
